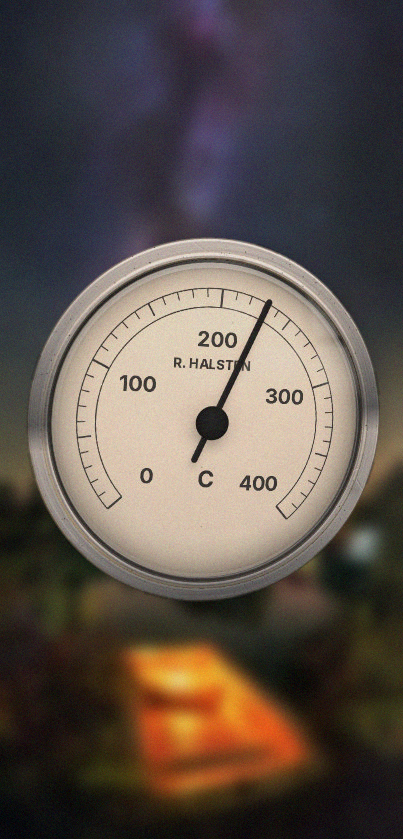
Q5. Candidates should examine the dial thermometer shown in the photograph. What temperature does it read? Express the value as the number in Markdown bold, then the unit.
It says **230** °C
